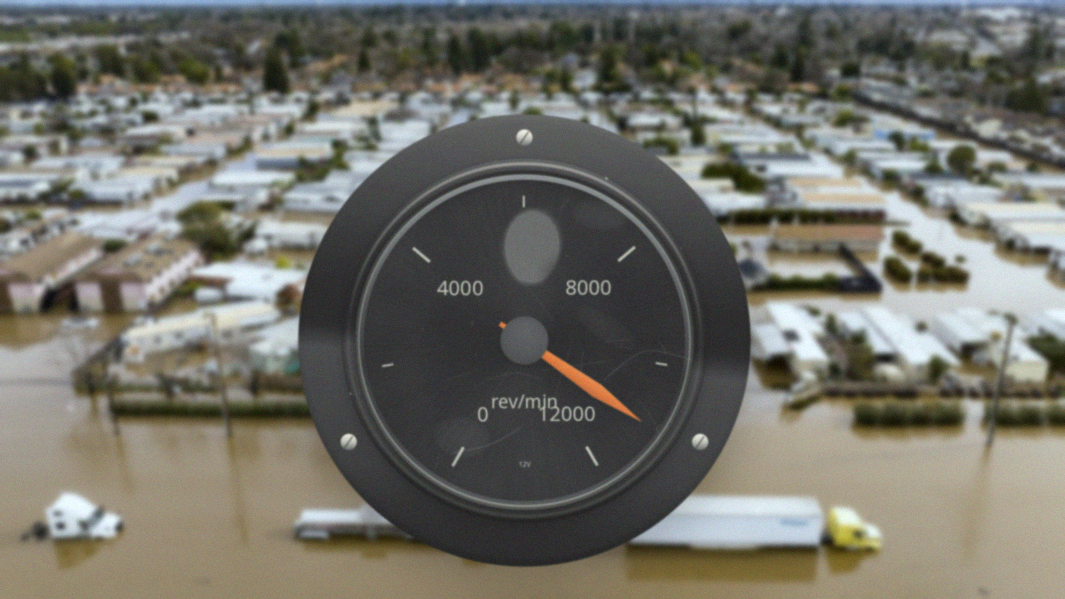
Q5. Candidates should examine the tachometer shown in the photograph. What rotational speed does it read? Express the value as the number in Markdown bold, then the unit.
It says **11000** rpm
